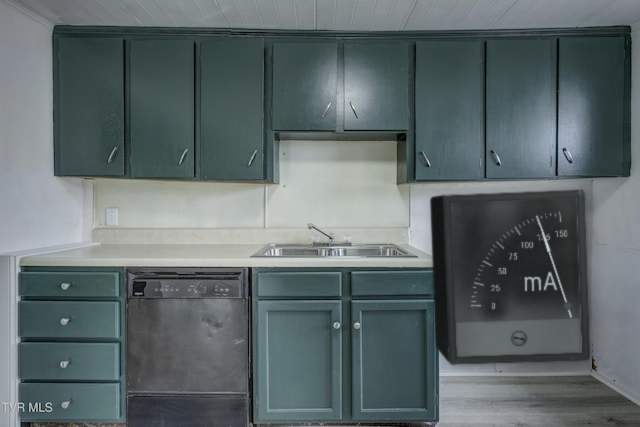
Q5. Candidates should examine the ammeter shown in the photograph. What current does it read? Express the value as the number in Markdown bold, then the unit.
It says **125** mA
